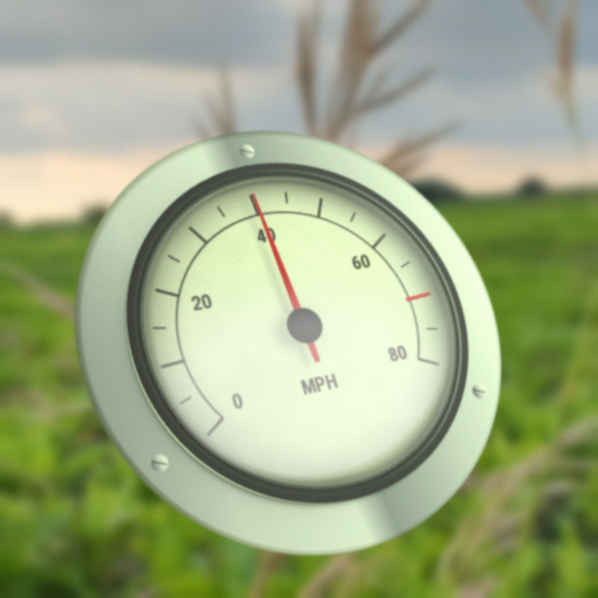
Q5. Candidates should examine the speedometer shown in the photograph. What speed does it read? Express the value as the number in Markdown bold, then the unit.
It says **40** mph
